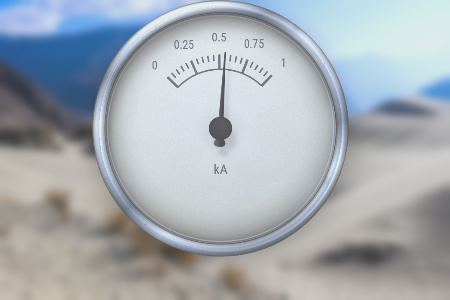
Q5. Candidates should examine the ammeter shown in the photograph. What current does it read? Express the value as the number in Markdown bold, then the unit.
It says **0.55** kA
